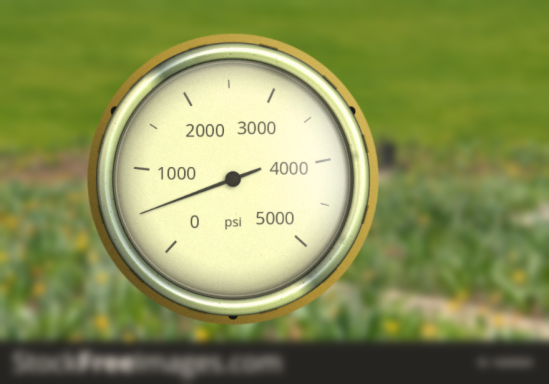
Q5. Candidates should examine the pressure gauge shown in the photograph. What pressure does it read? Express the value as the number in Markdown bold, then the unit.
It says **500** psi
